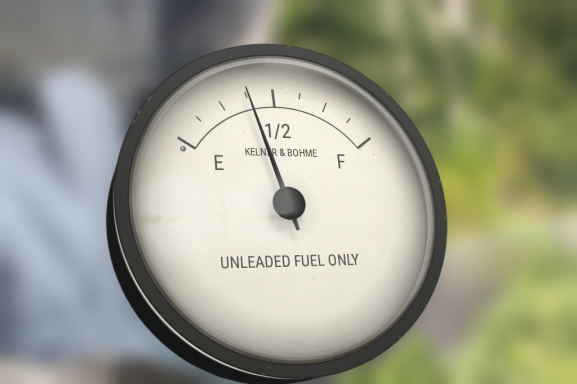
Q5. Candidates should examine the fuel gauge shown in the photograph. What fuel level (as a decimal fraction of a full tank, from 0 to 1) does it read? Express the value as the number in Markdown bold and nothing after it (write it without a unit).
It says **0.375**
